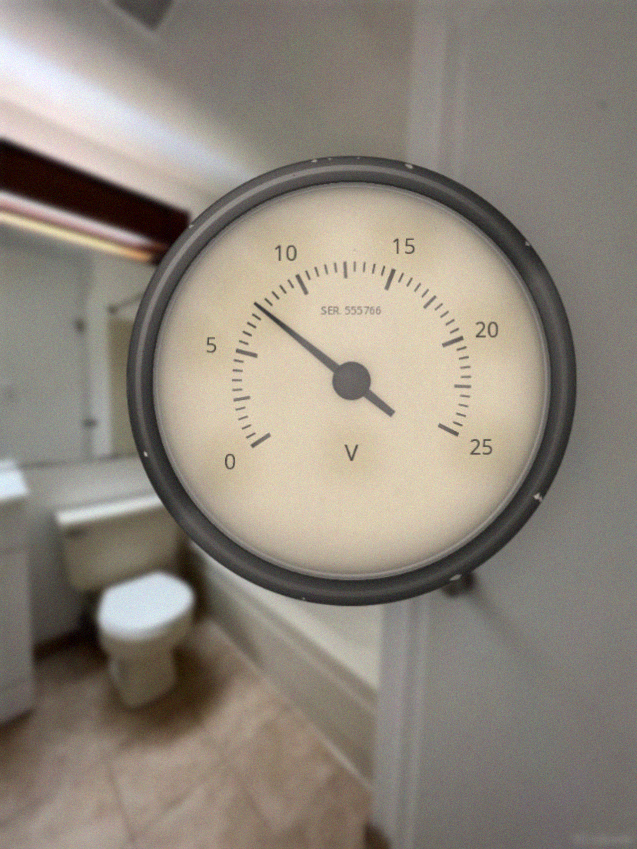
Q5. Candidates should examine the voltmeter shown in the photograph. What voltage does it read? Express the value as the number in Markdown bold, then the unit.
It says **7.5** V
